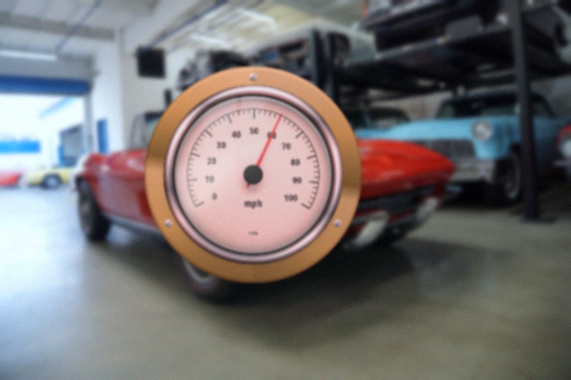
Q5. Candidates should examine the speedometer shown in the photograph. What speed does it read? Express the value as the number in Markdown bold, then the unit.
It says **60** mph
